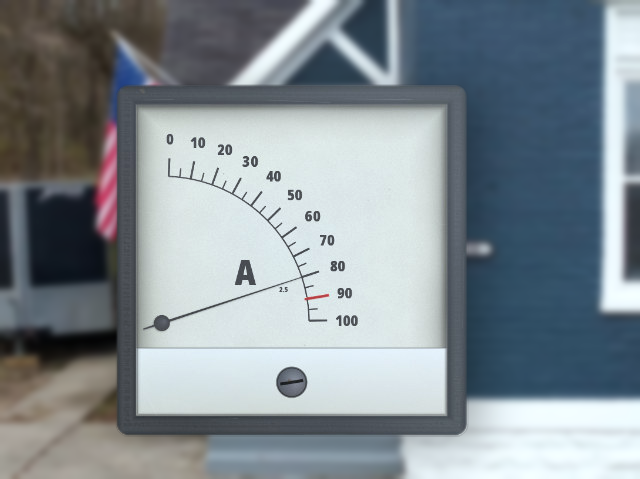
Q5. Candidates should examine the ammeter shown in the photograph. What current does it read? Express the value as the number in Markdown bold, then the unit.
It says **80** A
